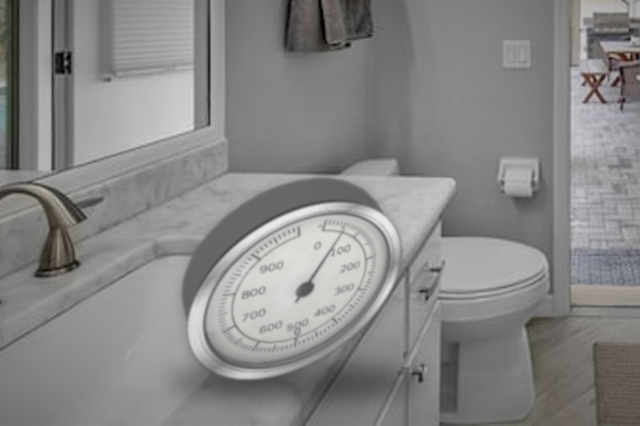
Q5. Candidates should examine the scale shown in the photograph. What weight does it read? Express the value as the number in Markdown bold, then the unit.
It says **50** g
